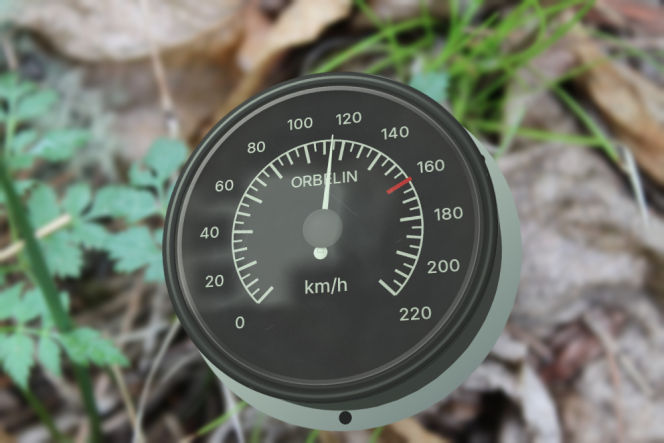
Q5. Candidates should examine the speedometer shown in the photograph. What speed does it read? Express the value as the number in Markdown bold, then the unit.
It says **115** km/h
